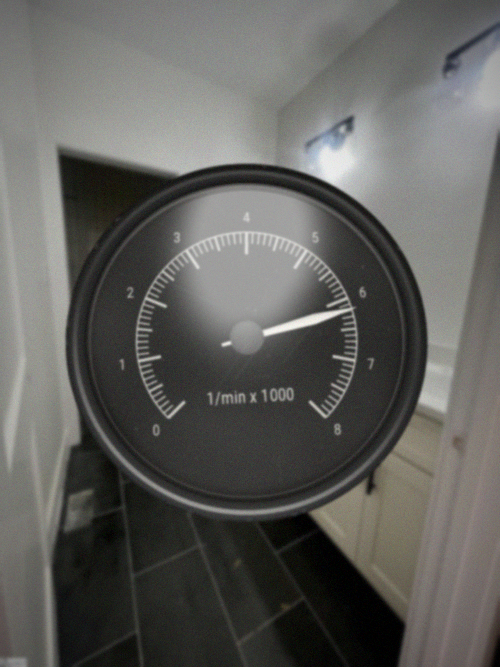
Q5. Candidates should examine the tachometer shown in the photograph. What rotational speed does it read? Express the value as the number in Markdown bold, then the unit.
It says **6200** rpm
